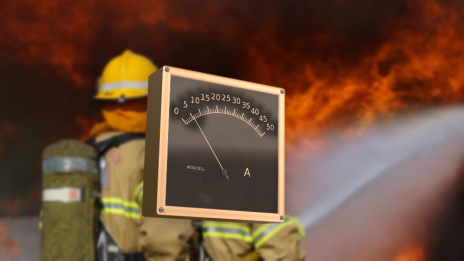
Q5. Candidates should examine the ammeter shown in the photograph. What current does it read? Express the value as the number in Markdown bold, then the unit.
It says **5** A
